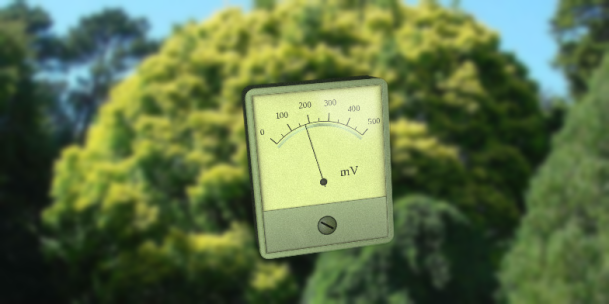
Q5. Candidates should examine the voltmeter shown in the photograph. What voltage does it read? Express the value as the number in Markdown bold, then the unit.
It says **175** mV
